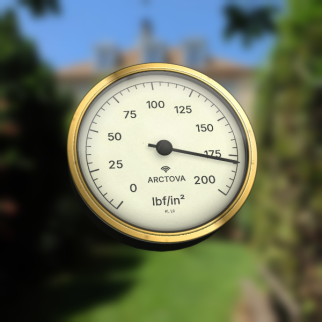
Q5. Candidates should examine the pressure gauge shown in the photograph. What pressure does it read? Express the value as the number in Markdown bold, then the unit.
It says **180** psi
